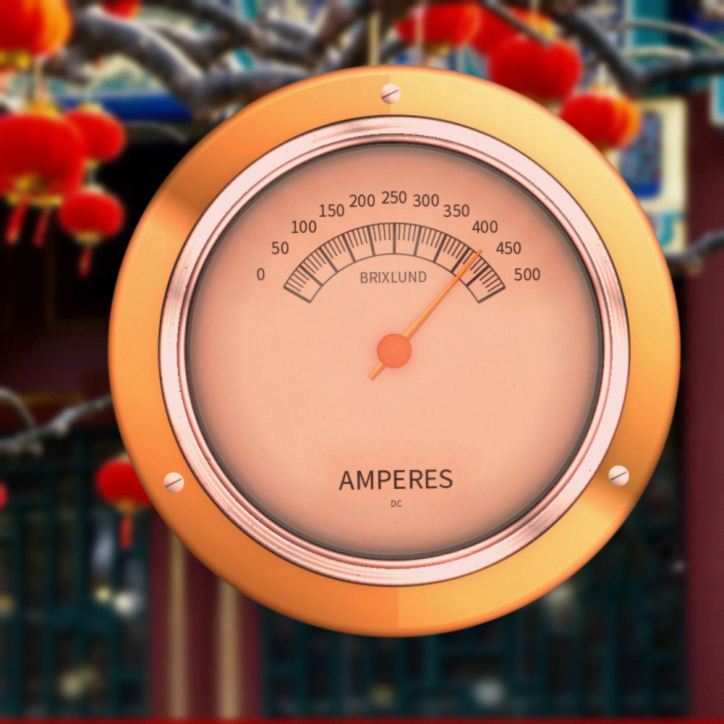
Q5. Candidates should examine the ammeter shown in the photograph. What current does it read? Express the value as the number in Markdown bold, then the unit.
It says **420** A
